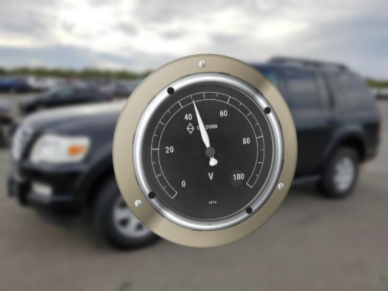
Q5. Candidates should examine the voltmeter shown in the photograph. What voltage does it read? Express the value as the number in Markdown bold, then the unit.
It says **45** V
